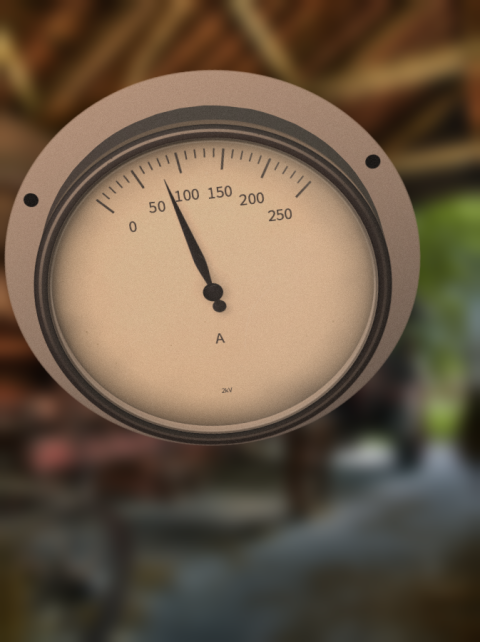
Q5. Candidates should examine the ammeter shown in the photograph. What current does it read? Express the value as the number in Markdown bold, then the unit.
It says **80** A
